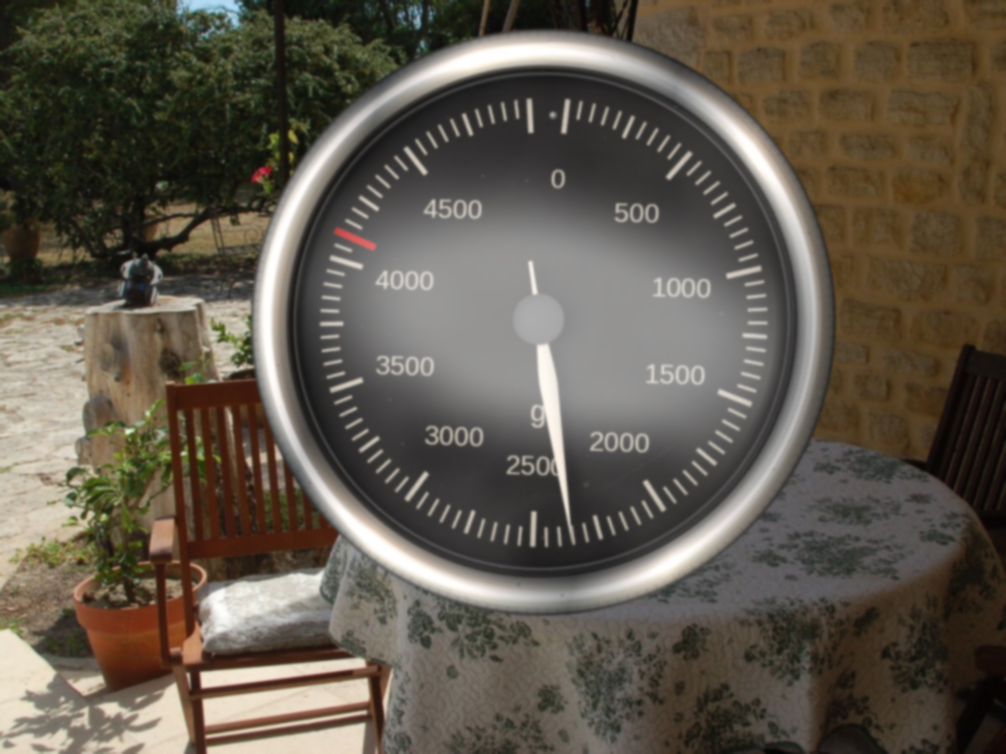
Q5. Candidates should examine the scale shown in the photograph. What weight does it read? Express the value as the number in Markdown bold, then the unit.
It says **2350** g
